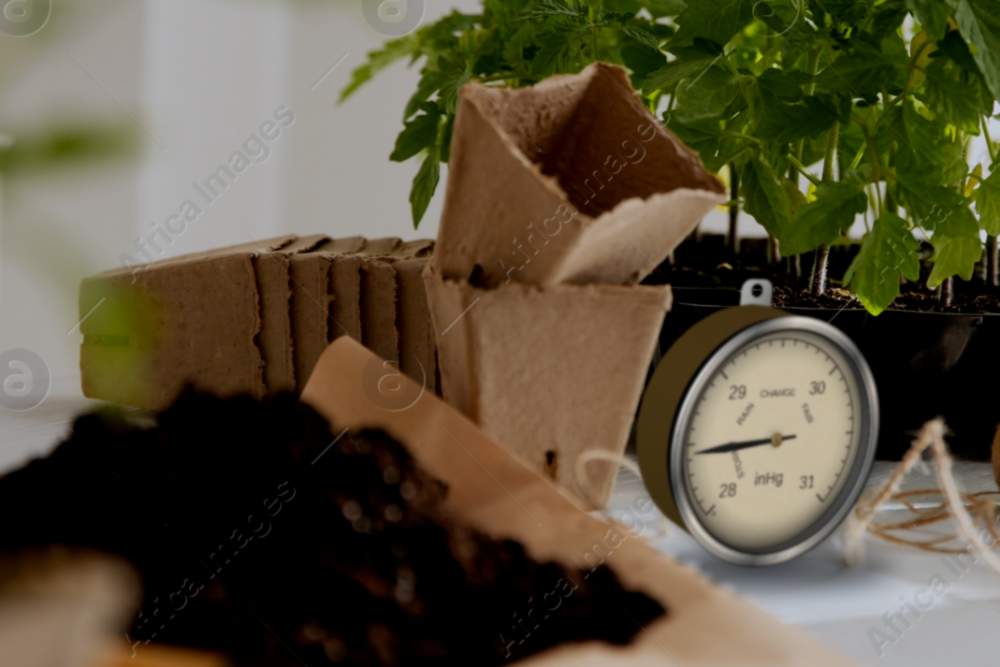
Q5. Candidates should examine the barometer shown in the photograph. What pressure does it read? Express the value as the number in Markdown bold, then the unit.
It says **28.45** inHg
